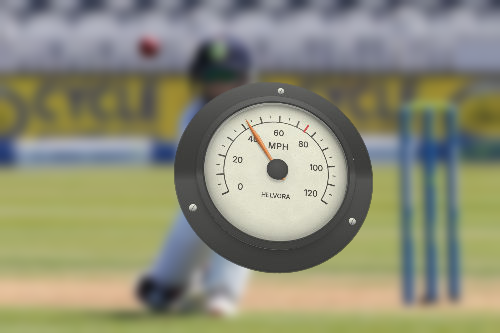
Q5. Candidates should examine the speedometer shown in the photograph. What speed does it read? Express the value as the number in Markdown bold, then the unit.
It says **42.5** mph
